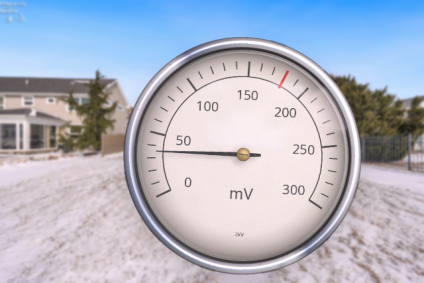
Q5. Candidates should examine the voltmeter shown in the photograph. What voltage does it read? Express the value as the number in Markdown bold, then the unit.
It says **35** mV
